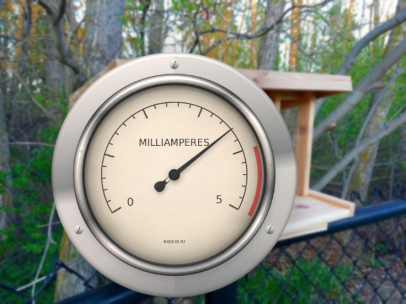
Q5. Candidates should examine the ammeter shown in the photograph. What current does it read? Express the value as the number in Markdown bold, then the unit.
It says **3.6** mA
